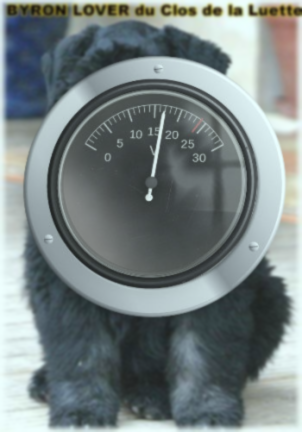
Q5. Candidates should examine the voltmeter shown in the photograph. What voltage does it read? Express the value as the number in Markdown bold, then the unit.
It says **17** V
